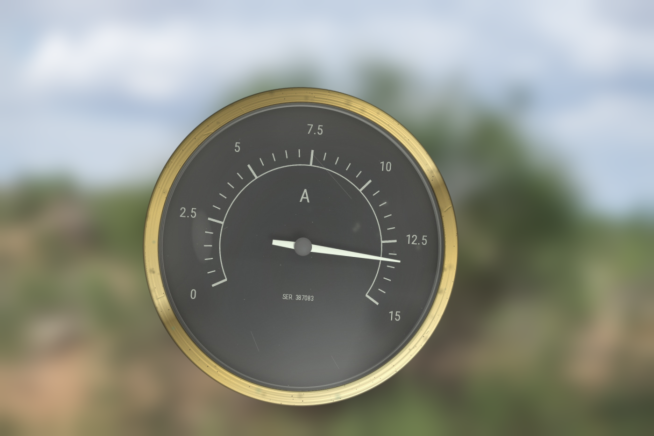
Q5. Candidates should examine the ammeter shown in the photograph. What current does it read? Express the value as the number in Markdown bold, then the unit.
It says **13.25** A
